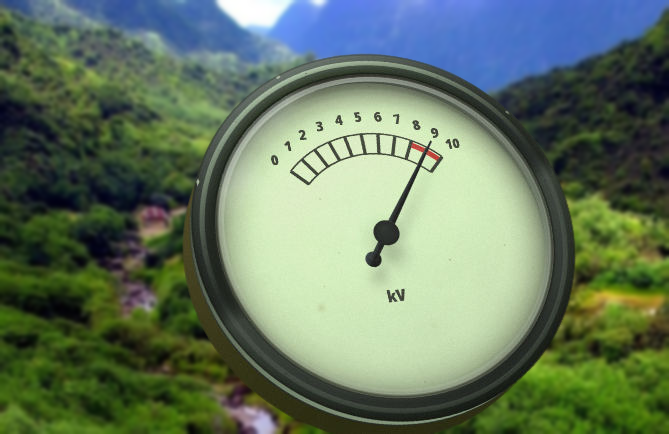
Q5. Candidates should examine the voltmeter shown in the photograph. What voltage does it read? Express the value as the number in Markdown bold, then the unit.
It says **9** kV
